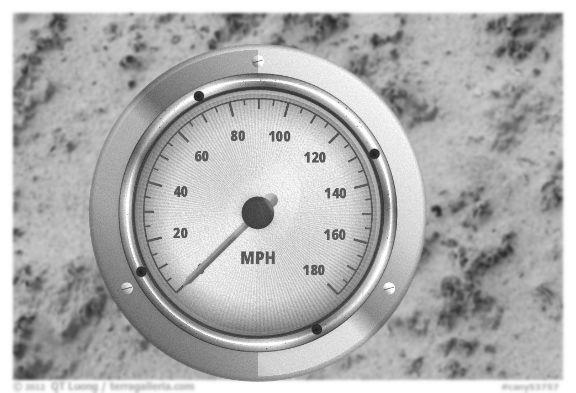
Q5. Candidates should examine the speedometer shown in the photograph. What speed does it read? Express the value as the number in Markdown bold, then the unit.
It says **0** mph
